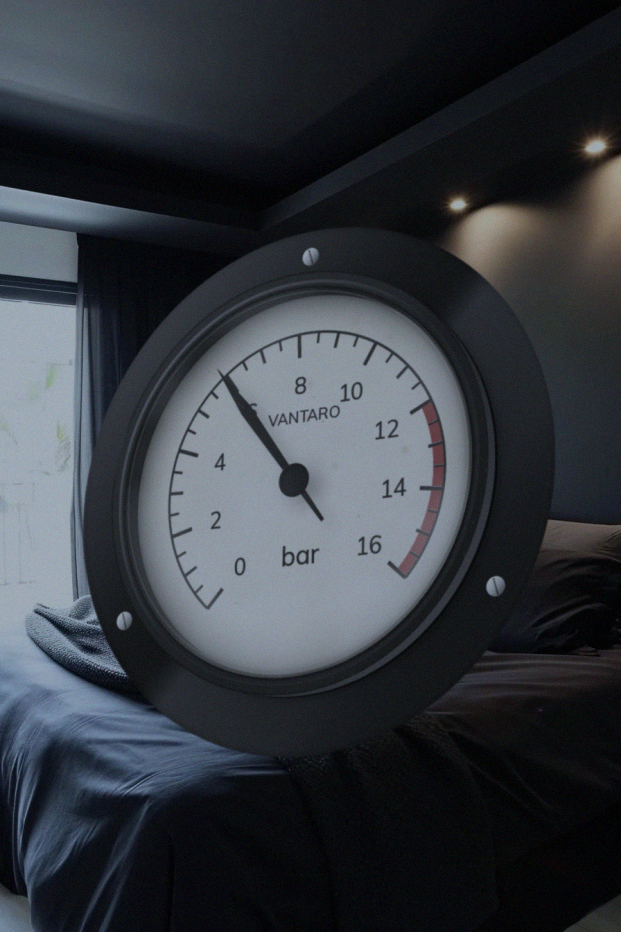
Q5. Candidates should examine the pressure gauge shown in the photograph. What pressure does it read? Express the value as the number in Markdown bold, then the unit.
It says **6** bar
